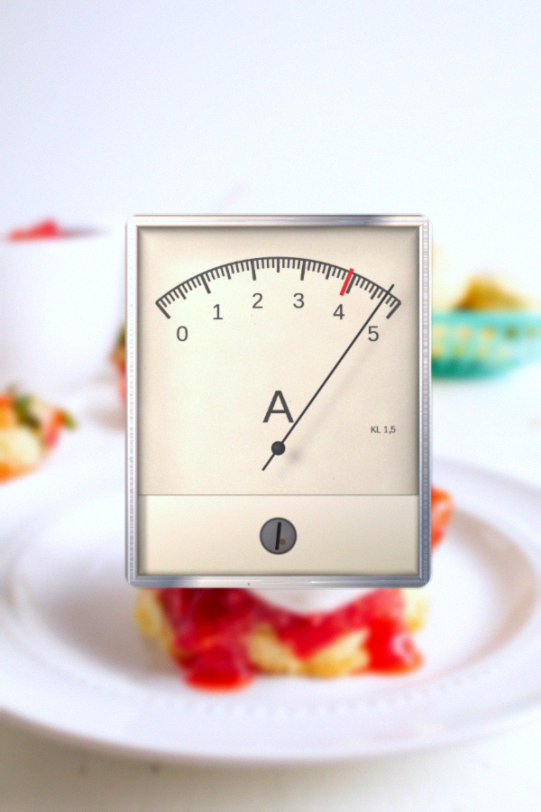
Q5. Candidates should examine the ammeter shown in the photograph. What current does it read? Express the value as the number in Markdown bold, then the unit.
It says **4.7** A
